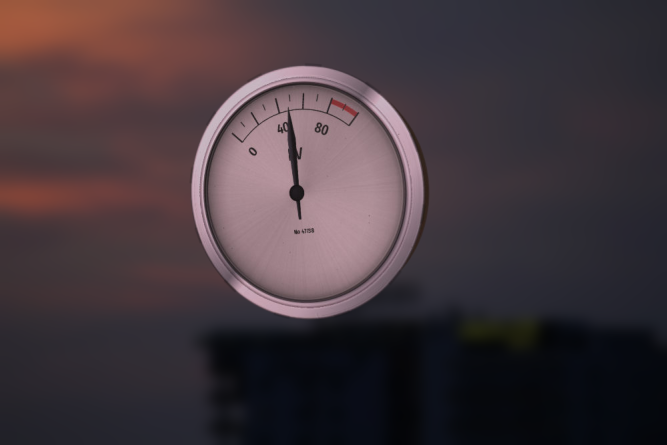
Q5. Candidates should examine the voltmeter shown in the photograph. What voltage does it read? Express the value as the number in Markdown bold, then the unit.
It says **50** kV
